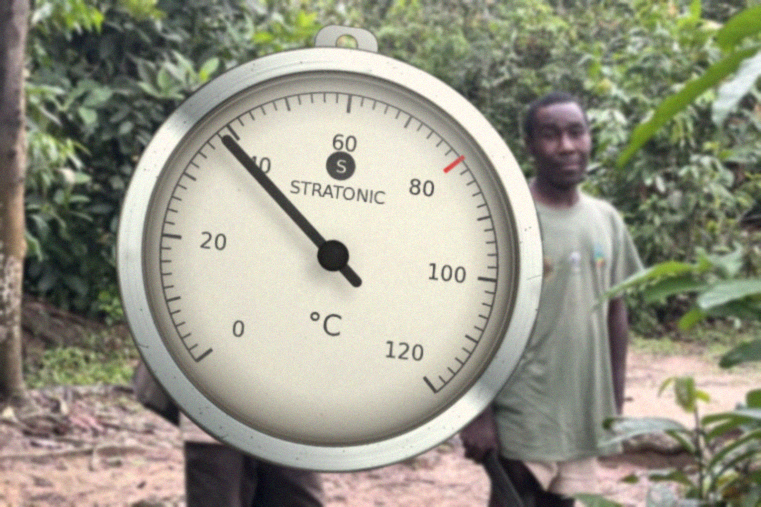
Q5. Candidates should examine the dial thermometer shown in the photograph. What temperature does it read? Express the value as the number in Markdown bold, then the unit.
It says **38** °C
